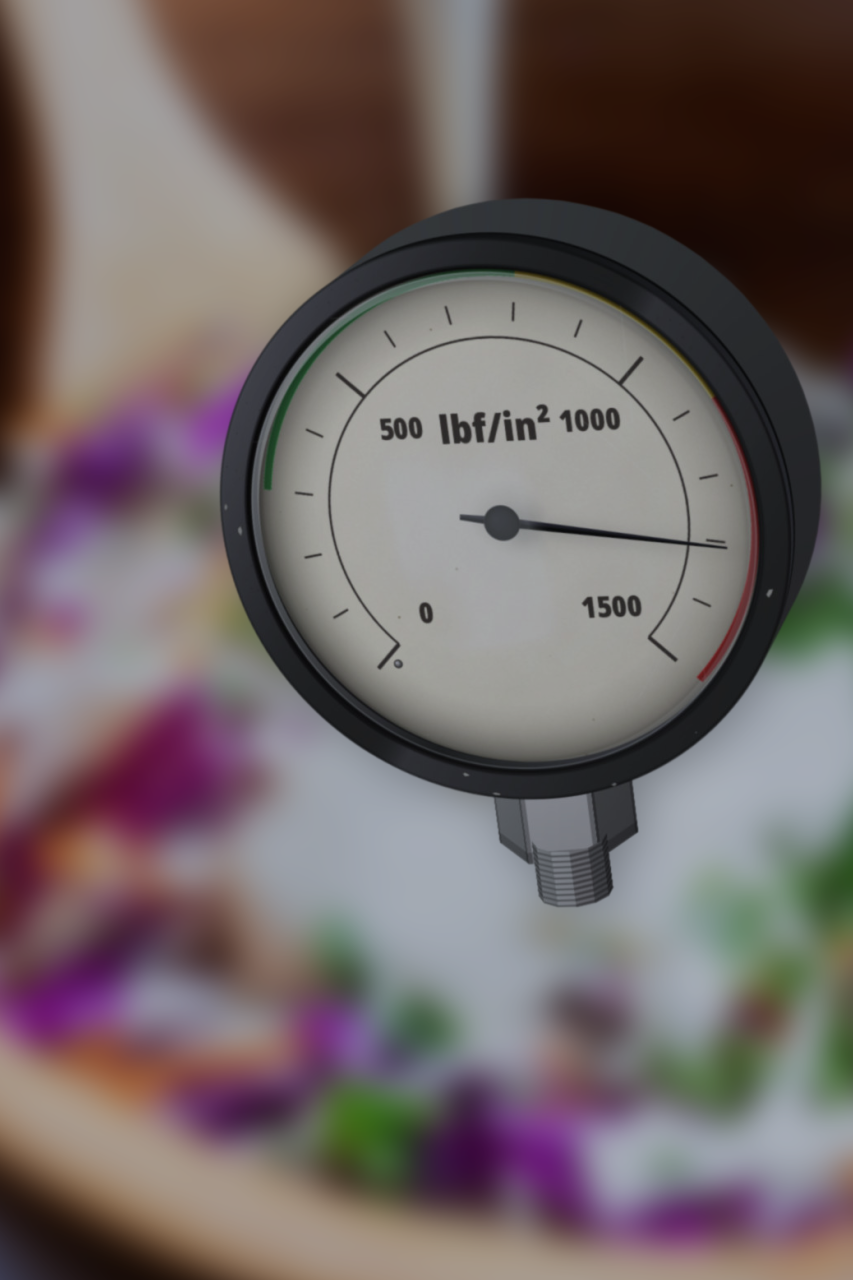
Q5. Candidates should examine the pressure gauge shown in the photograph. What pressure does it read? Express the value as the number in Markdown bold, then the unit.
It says **1300** psi
